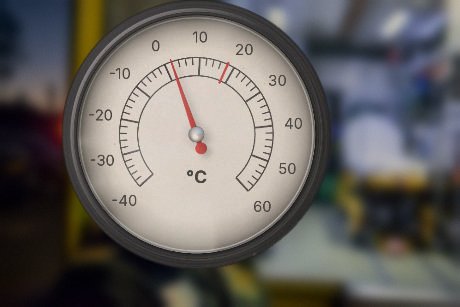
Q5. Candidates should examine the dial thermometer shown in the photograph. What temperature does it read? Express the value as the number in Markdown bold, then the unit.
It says **2** °C
